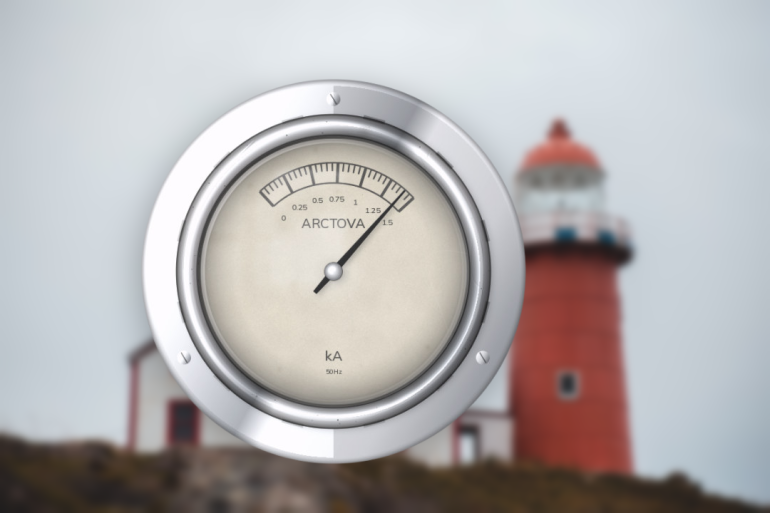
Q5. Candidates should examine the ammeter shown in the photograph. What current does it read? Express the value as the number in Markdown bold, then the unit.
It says **1.4** kA
